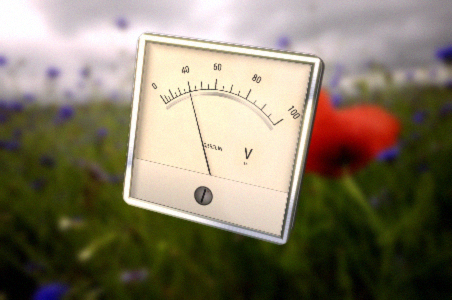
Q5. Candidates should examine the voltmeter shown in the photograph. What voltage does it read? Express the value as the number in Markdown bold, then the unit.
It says **40** V
